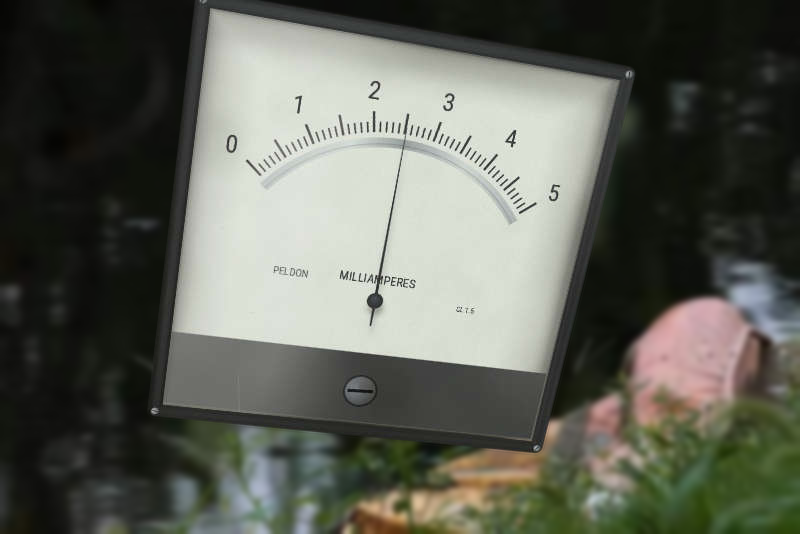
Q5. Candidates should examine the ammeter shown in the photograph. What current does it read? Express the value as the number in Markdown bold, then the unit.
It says **2.5** mA
